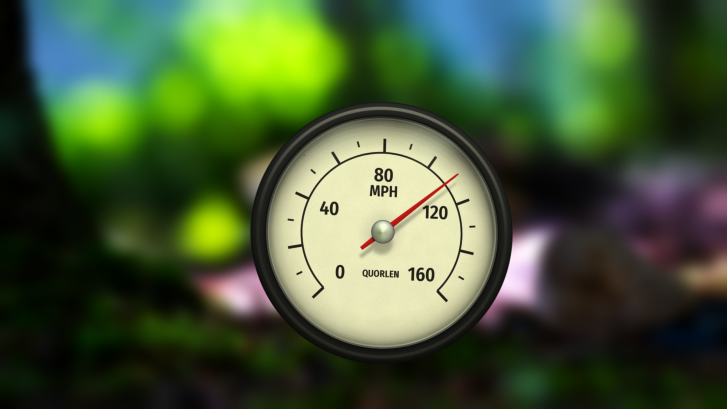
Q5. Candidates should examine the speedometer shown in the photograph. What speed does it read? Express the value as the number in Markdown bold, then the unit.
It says **110** mph
